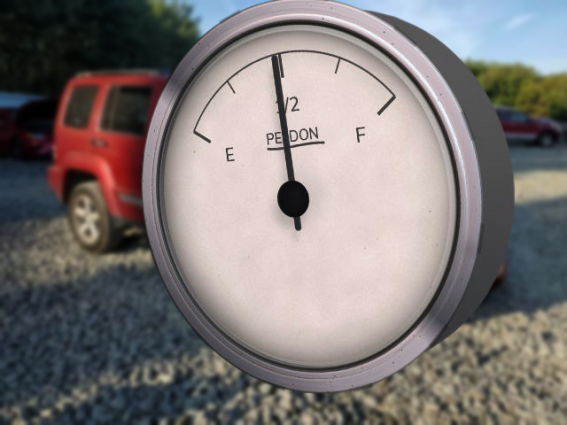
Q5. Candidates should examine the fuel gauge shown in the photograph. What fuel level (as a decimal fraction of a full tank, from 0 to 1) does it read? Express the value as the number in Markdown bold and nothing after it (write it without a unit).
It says **0.5**
